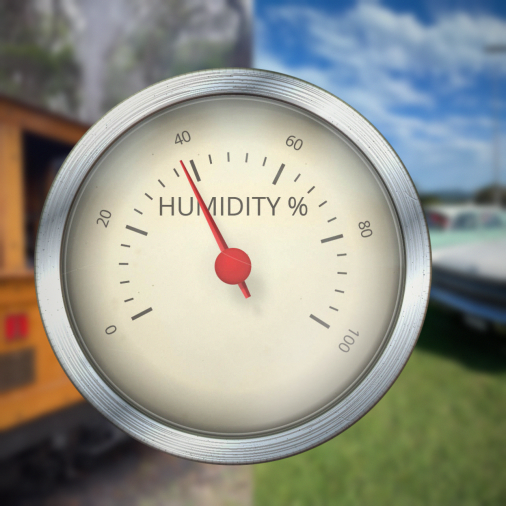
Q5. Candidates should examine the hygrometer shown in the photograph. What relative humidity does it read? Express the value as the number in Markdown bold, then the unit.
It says **38** %
